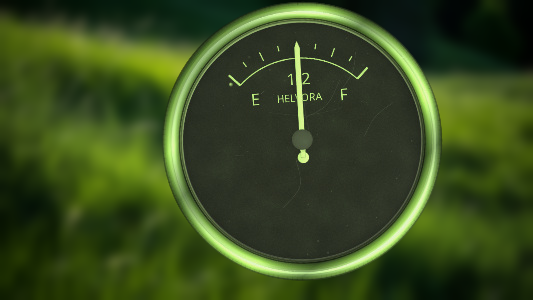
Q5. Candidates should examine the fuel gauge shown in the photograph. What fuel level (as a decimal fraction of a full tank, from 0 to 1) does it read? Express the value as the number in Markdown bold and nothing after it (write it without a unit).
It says **0.5**
